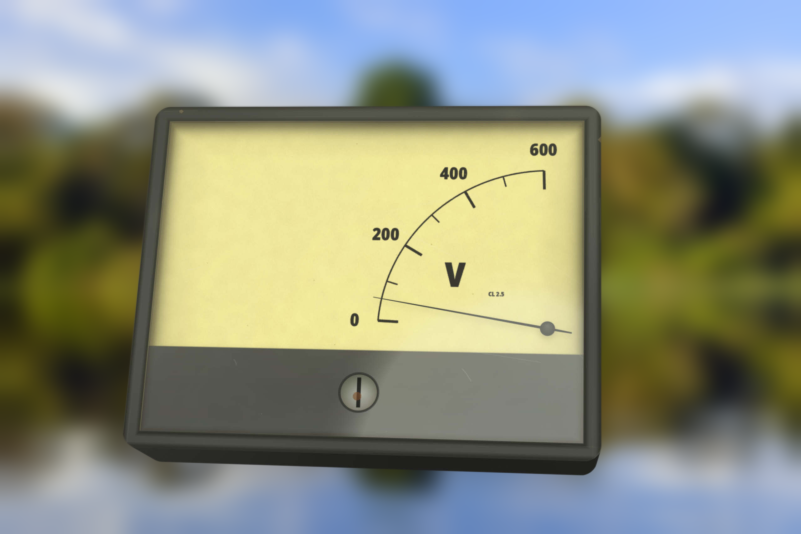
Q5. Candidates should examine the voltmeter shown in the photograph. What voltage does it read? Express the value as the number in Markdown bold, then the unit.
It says **50** V
